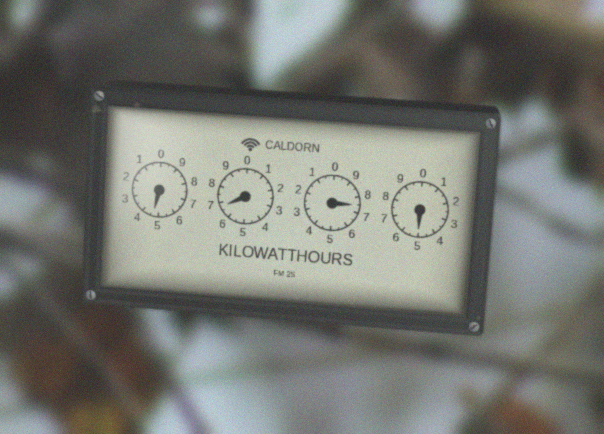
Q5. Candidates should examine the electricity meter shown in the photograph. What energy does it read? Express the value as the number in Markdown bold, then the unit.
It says **4675** kWh
